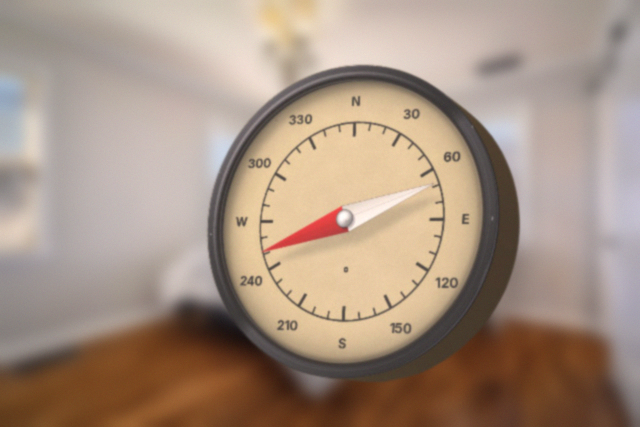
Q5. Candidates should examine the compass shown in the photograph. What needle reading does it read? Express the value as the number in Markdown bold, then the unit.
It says **250** °
